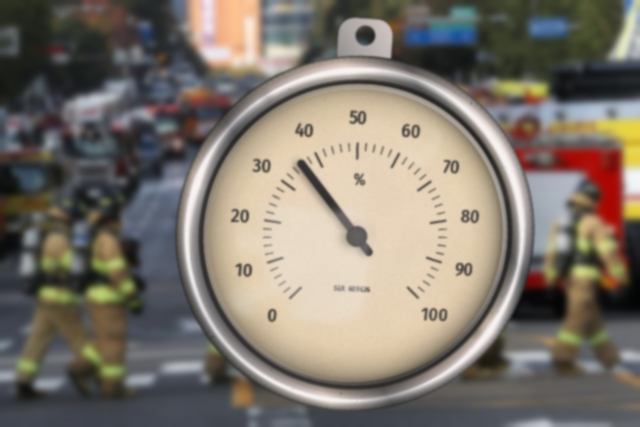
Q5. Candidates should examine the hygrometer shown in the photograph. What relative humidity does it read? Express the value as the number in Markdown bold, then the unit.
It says **36** %
